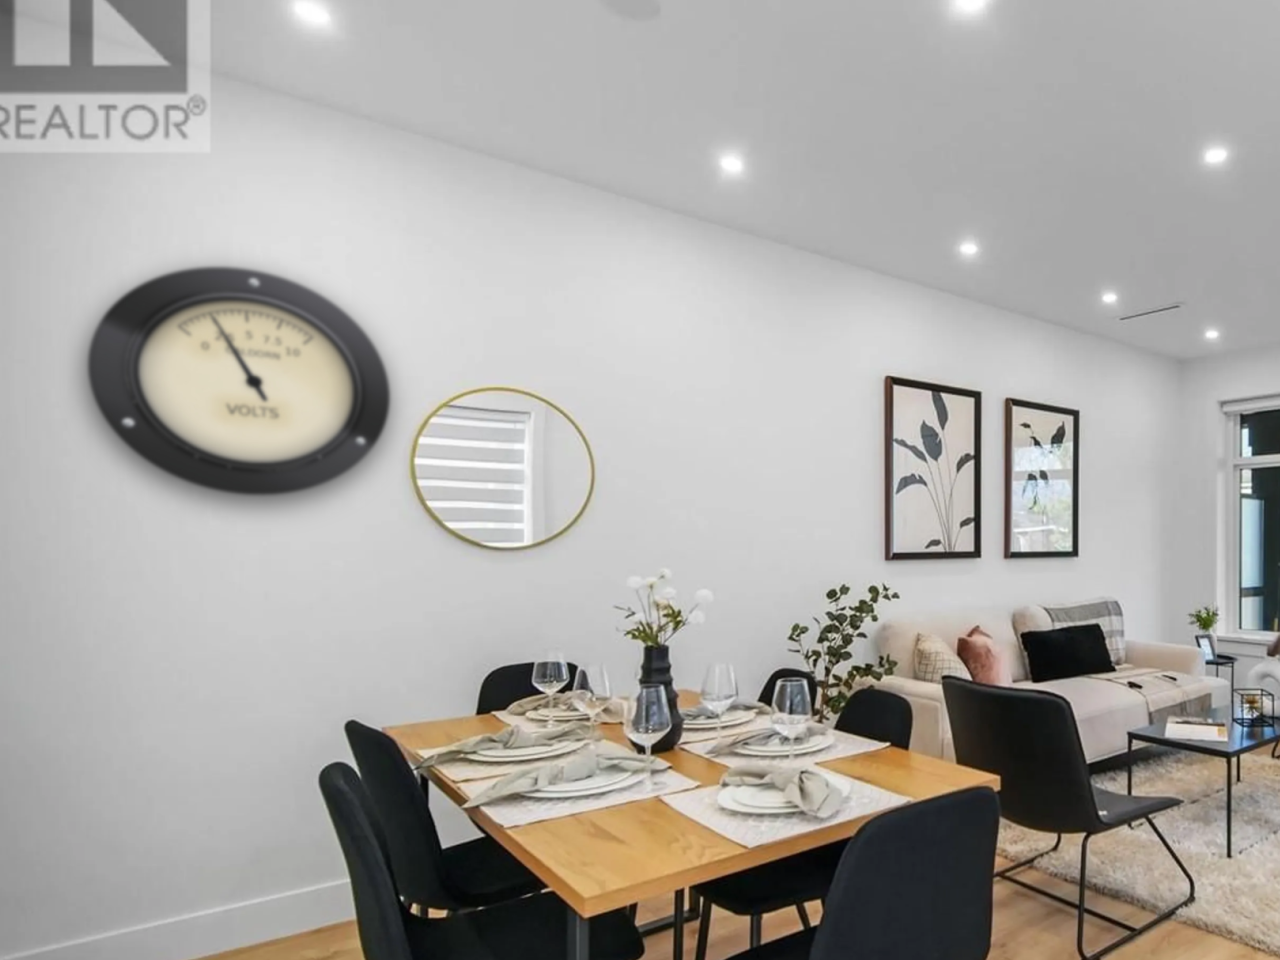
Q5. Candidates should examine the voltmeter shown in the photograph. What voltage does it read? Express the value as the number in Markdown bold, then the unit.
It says **2.5** V
